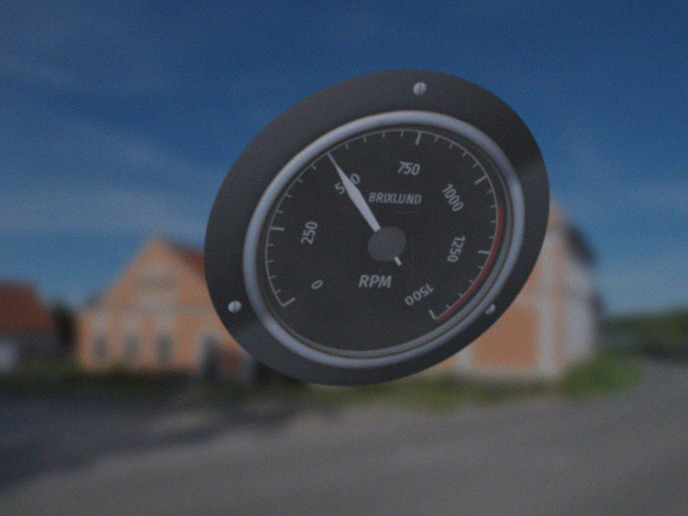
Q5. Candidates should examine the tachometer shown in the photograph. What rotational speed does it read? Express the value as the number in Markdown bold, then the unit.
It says **500** rpm
